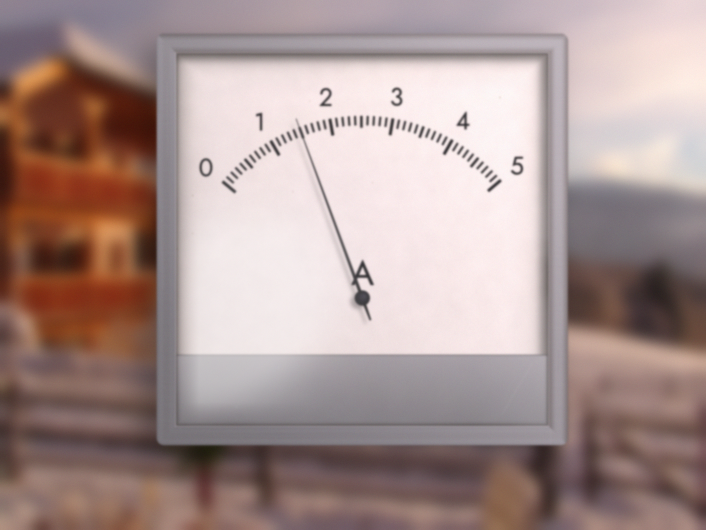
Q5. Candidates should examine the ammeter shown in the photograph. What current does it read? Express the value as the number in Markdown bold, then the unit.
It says **1.5** A
